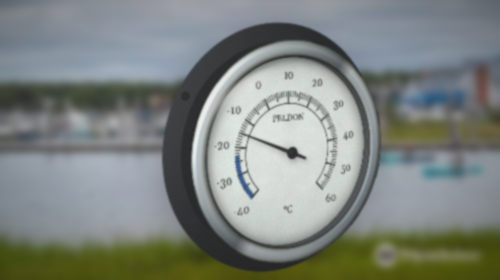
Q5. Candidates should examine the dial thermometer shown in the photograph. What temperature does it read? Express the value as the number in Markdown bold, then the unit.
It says **-15** °C
